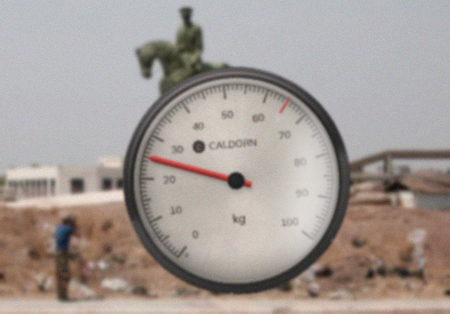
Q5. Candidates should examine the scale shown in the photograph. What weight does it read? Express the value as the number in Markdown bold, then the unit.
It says **25** kg
